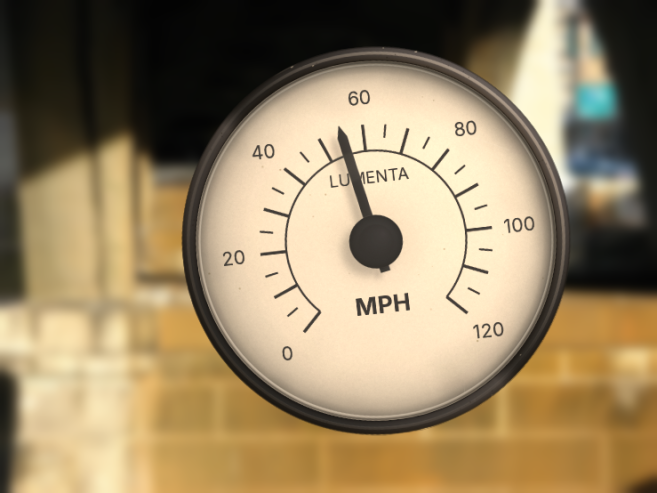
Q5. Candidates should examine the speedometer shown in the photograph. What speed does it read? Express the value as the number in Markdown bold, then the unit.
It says **55** mph
